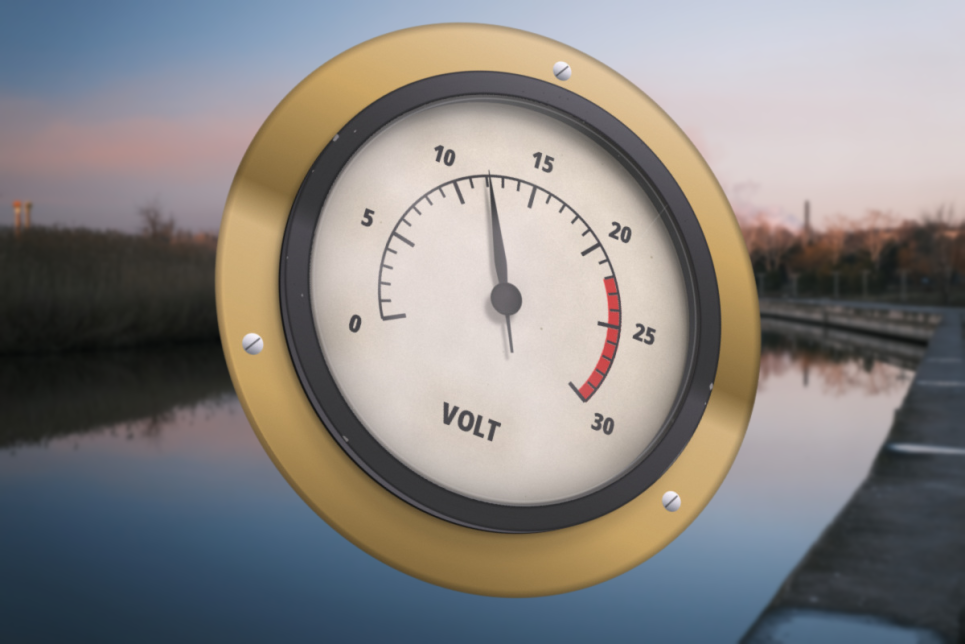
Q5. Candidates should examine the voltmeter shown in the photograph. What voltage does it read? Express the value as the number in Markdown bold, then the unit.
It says **12** V
